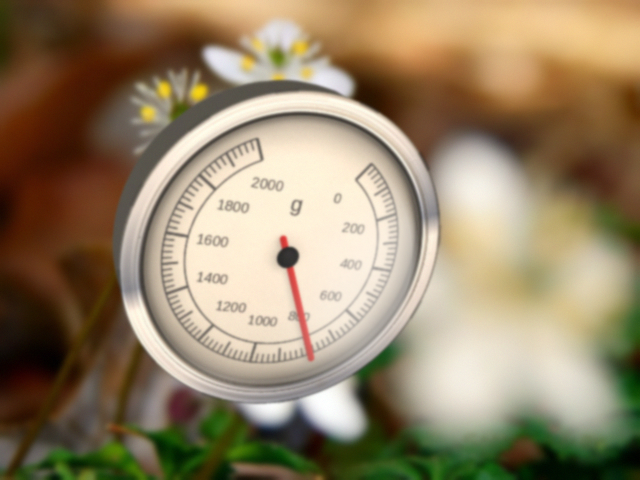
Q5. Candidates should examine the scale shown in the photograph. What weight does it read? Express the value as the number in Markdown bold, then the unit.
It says **800** g
